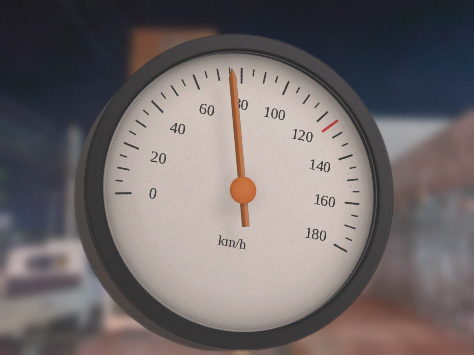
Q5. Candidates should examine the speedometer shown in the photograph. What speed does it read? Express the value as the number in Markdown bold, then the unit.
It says **75** km/h
